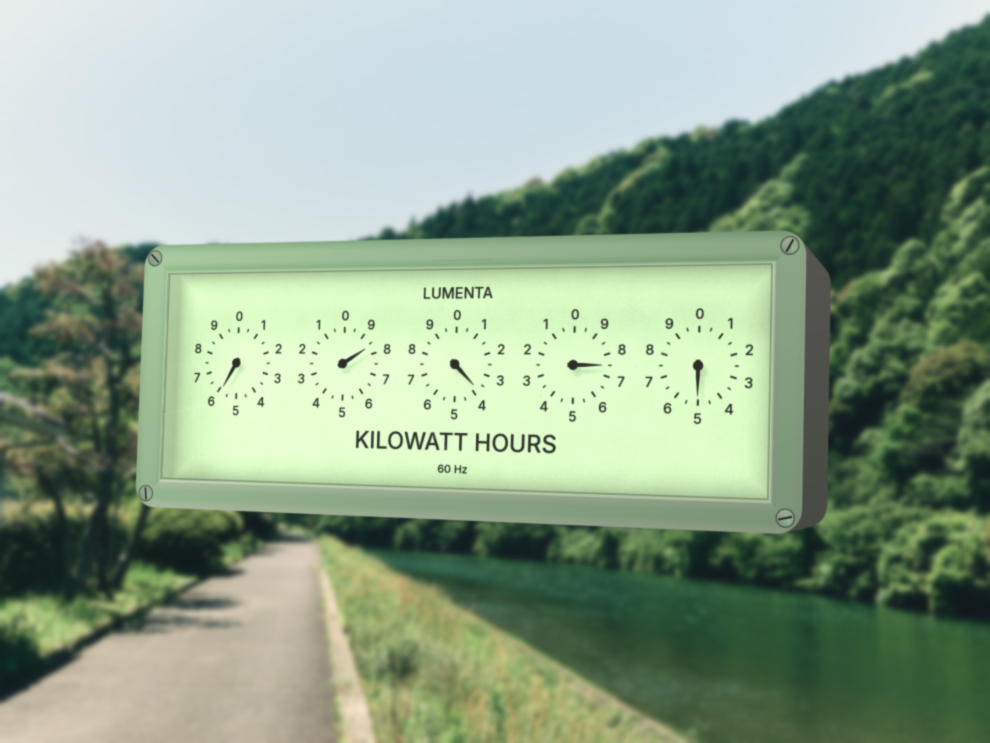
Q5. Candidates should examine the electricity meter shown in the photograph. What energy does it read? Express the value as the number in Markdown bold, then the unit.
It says **58375** kWh
